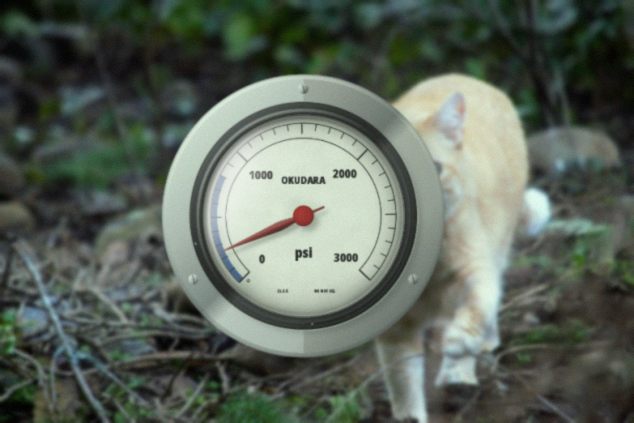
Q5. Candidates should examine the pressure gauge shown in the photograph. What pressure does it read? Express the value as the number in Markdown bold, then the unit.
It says **250** psi
